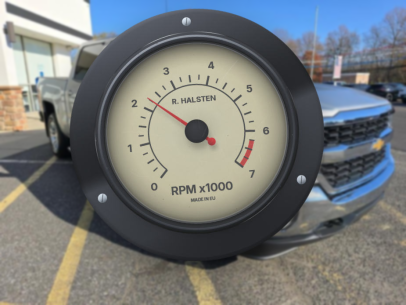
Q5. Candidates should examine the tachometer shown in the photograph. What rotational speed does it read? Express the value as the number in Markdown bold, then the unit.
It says **2250** rpm
